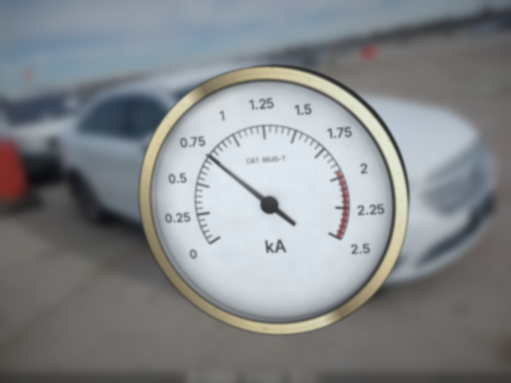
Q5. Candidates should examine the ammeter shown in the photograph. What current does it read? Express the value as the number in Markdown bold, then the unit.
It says **0.75** kA
